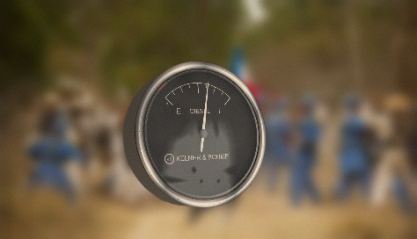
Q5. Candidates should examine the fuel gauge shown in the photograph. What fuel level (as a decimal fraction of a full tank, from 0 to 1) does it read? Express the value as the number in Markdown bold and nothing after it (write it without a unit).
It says **0.625**
